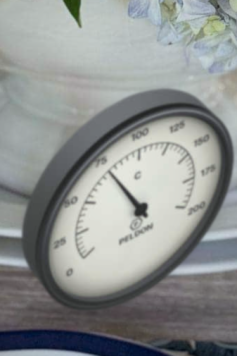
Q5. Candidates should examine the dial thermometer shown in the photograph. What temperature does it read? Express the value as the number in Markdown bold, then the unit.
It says **75** °C
